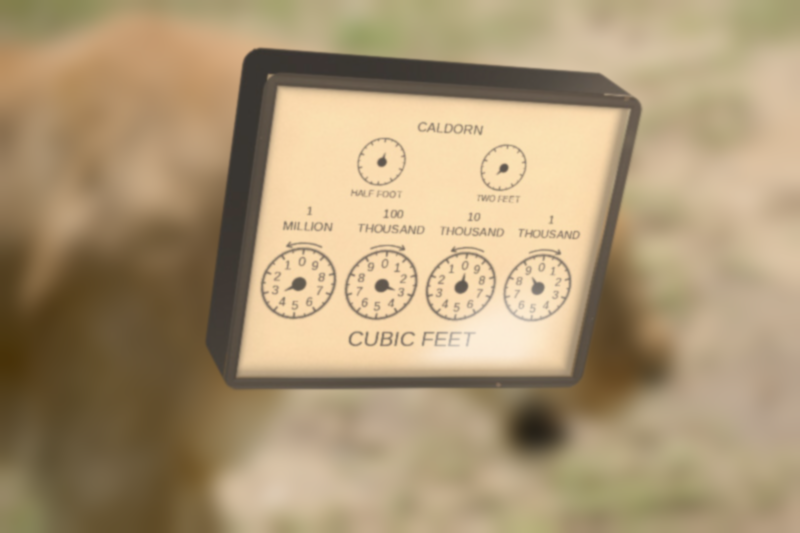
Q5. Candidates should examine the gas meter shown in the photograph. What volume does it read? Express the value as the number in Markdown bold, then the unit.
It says **329900** ft³
